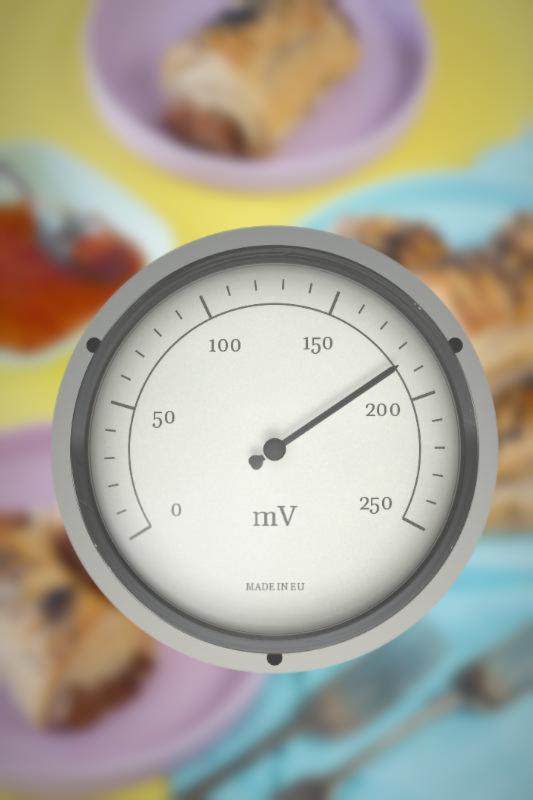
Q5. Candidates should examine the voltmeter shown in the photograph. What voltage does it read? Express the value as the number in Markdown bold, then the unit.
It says **185** mV
